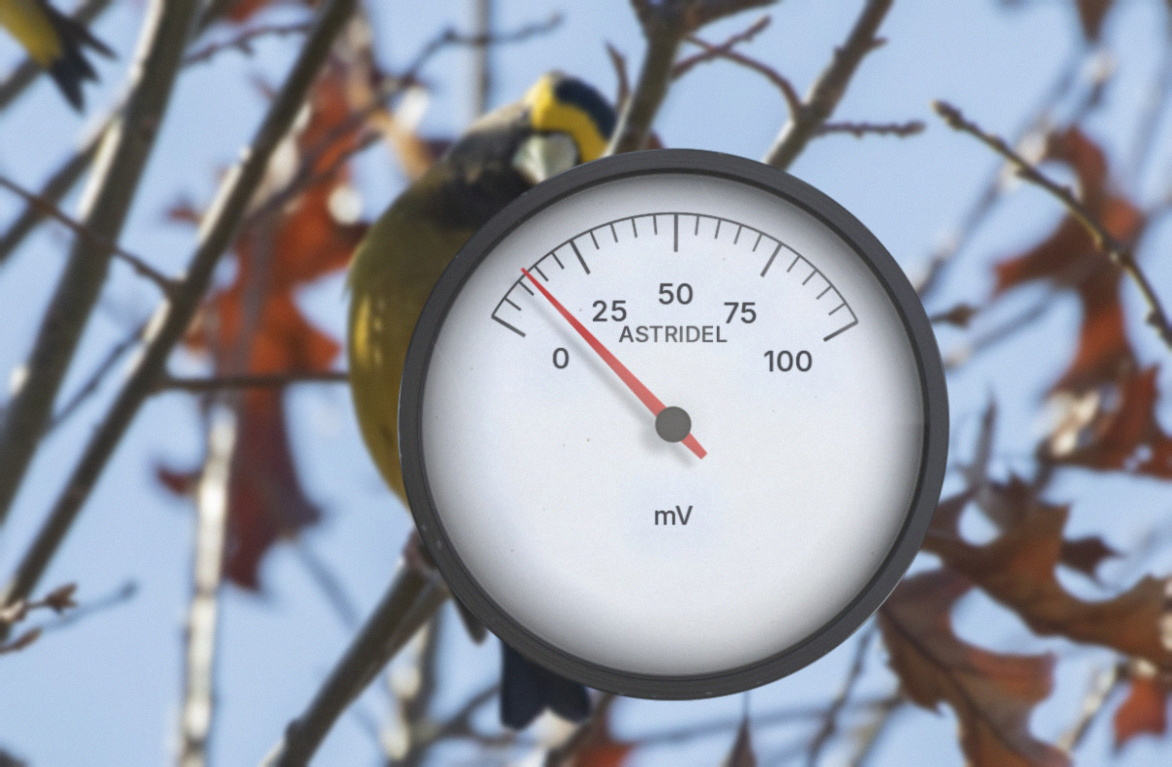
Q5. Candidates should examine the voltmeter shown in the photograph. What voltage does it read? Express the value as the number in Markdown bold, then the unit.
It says **12.5** mV
